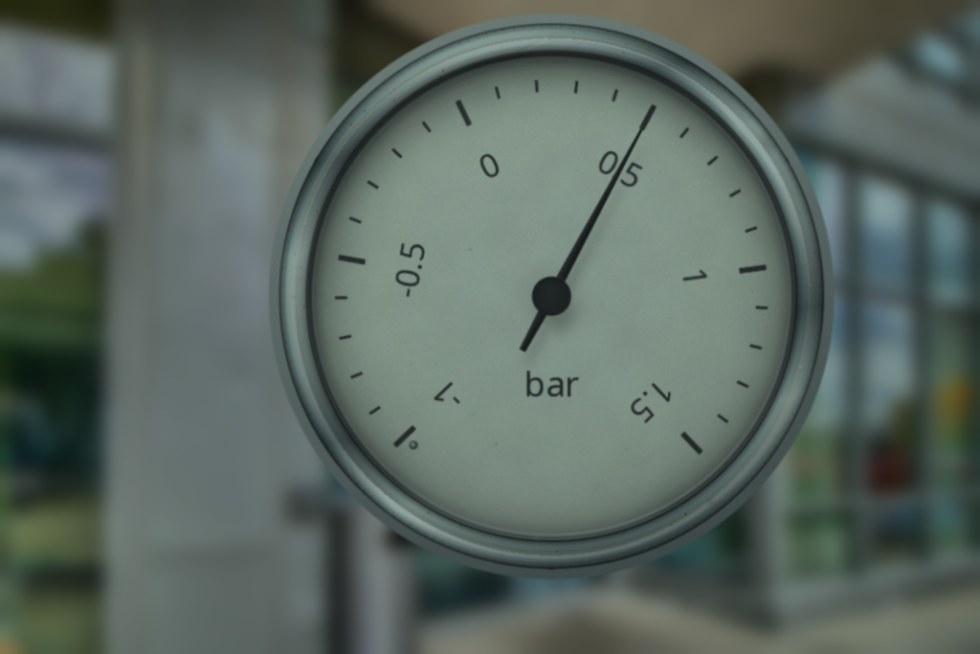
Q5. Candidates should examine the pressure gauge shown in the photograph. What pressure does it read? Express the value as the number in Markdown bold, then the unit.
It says **0.5** bar
